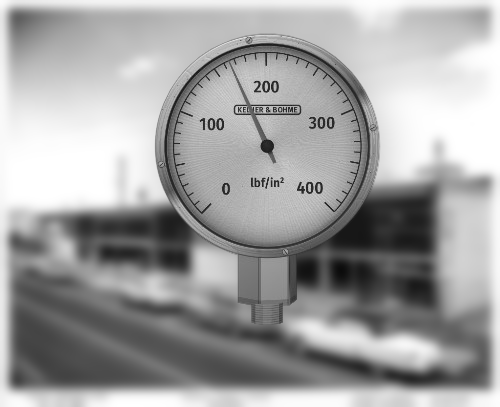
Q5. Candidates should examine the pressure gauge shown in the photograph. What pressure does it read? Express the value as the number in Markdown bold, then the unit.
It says **165** psi
